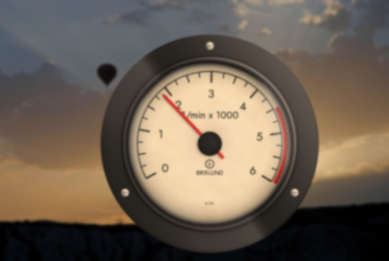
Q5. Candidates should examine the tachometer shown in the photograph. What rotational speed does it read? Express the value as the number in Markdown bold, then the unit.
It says **1875** rpm
